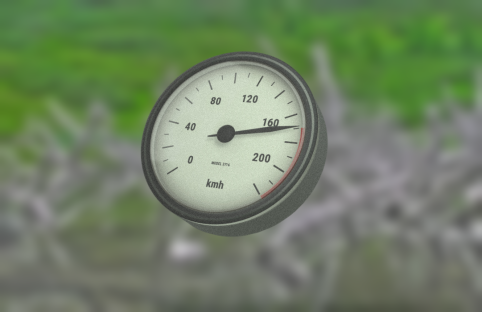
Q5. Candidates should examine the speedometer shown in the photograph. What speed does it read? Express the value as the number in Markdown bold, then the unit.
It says **170** km/h
